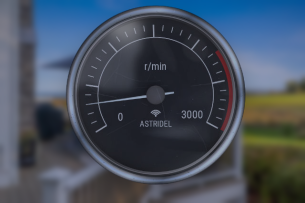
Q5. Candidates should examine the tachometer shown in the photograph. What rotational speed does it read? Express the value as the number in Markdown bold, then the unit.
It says **300** rpm
